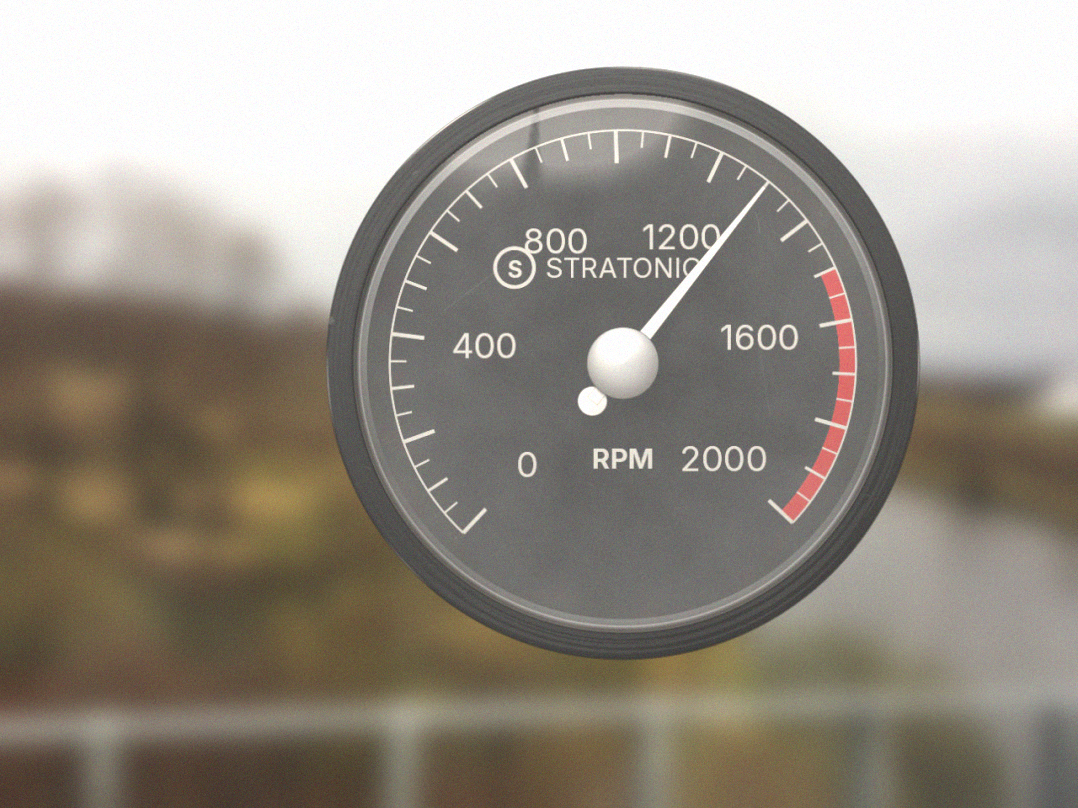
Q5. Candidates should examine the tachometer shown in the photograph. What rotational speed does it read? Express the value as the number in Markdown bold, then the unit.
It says **1300** rpm
